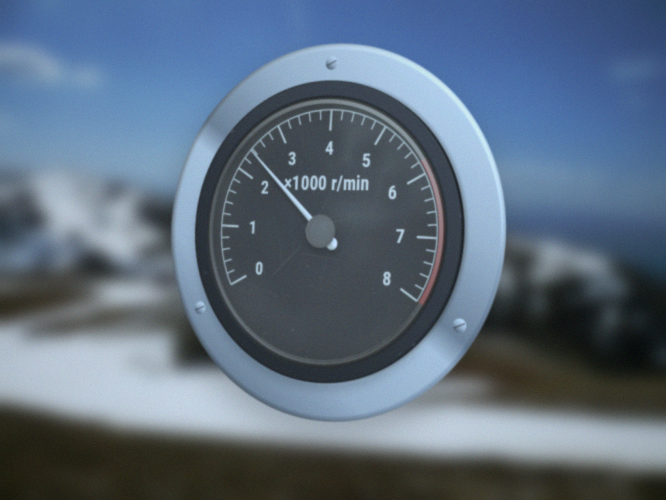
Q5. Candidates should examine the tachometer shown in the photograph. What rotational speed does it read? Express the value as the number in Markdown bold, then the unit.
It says **2400** rpm
